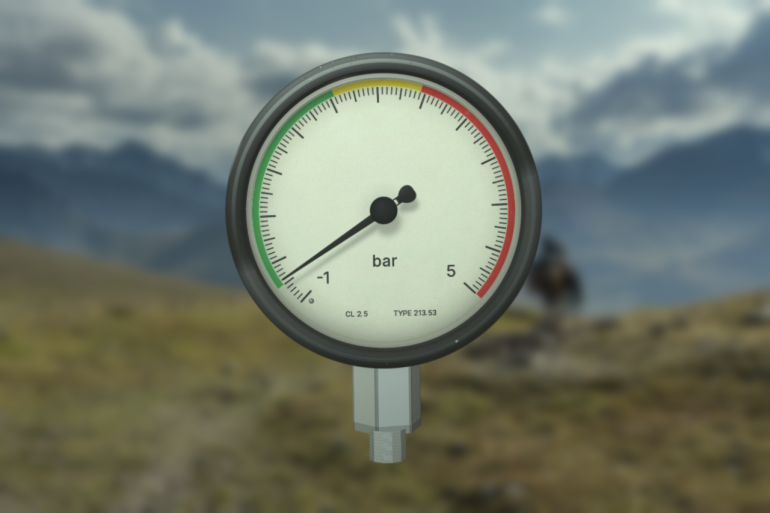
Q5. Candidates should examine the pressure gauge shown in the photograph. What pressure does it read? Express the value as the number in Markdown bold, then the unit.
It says **-0.7** bar
